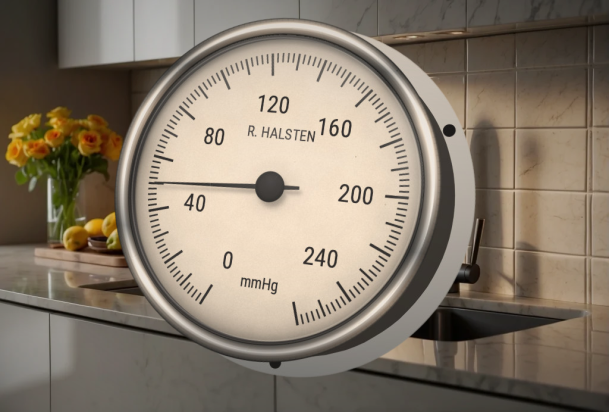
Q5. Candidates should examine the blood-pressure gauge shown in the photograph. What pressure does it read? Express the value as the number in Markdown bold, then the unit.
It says **50** mmHg
